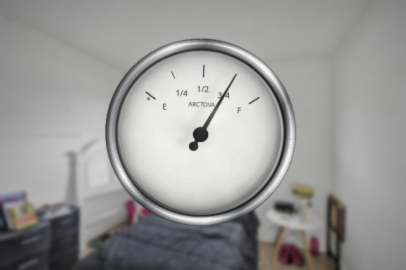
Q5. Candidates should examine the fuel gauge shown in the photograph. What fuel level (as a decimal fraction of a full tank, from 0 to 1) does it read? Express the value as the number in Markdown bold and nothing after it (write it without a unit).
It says **0.75**
